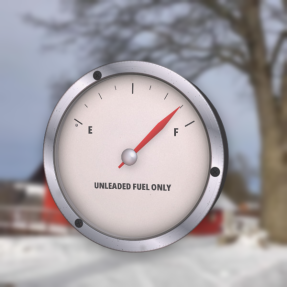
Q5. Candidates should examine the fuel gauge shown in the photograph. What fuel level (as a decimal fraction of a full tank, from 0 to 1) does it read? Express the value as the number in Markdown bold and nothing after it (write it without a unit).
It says **0.875**
